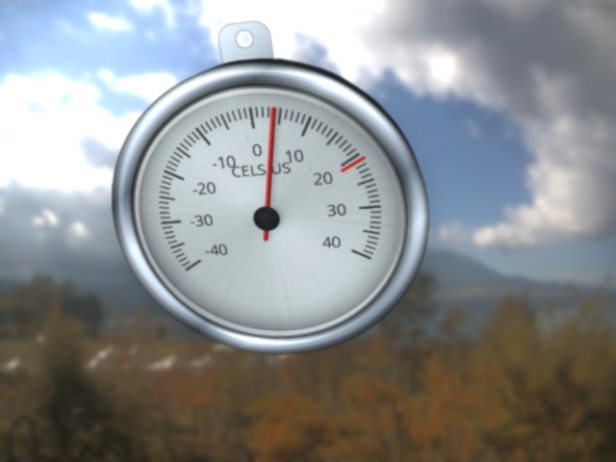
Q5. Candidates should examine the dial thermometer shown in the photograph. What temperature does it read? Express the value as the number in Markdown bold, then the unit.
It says **4** °C
